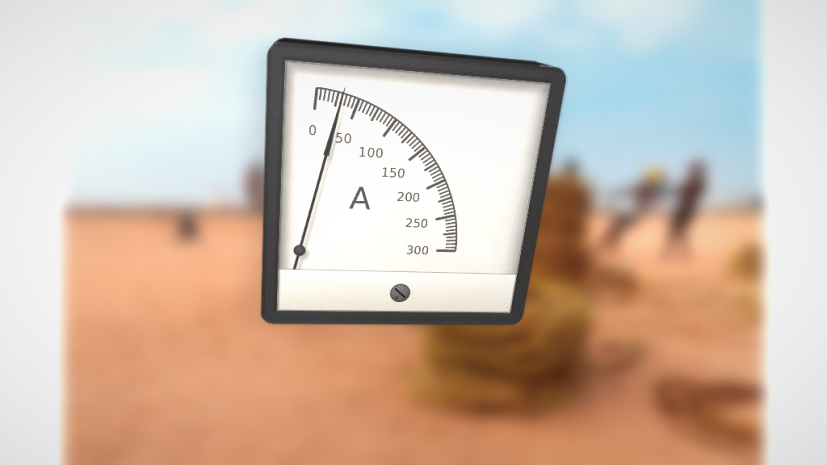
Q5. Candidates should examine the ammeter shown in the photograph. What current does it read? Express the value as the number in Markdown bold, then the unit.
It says **30** A
